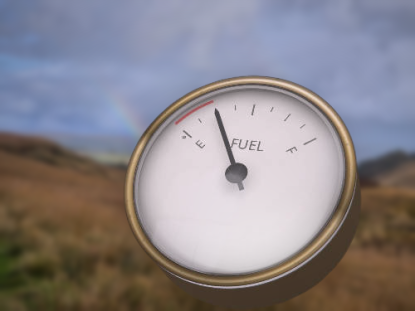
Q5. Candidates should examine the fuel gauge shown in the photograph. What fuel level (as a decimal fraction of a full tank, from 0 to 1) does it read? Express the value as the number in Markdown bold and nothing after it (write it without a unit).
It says **0.25**
